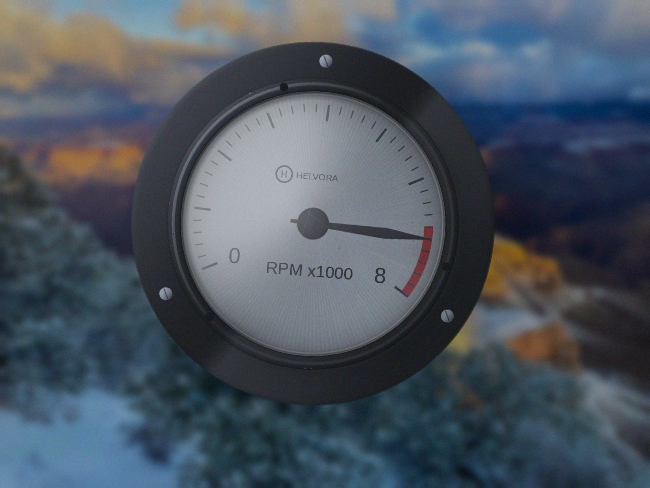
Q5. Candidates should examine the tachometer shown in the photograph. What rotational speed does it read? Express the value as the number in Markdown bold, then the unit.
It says **7000** rpm
